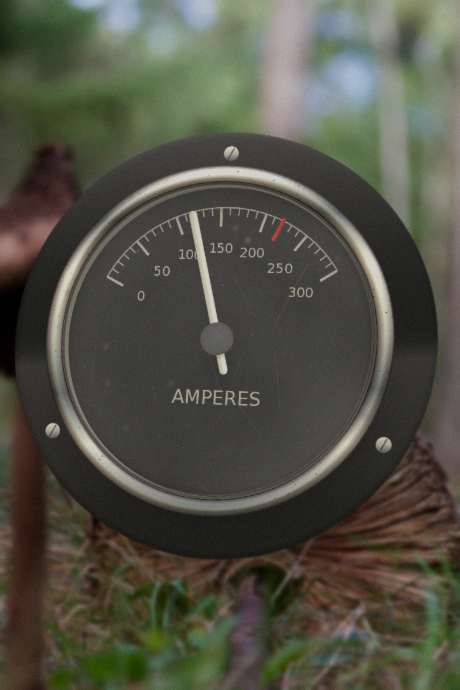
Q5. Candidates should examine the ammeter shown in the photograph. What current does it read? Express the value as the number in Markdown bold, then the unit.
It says **120** A
